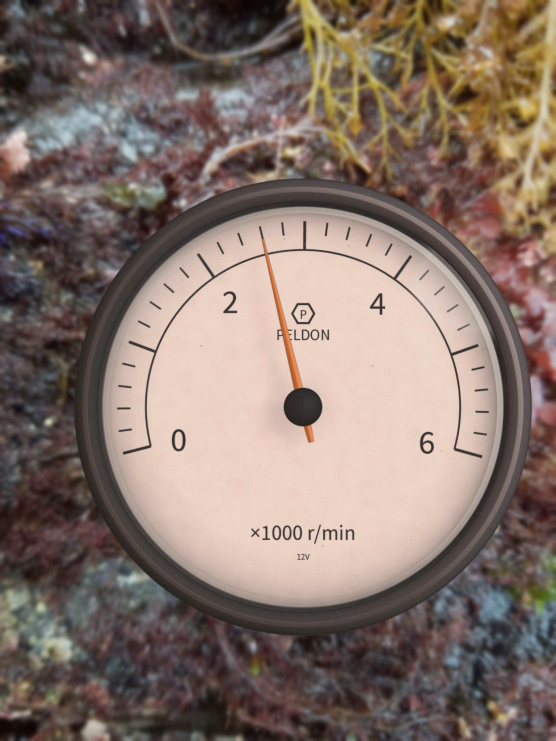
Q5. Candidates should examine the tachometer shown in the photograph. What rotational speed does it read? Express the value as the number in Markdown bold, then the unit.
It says **2600** rpm
